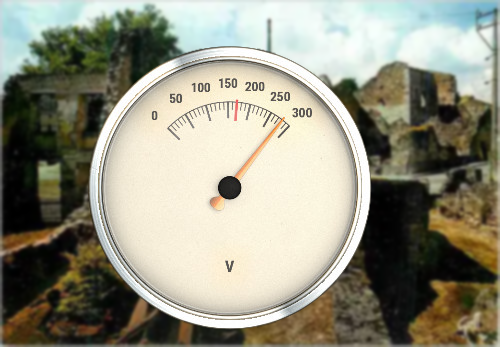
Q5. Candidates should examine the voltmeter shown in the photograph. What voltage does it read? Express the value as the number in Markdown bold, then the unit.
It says **280** V
